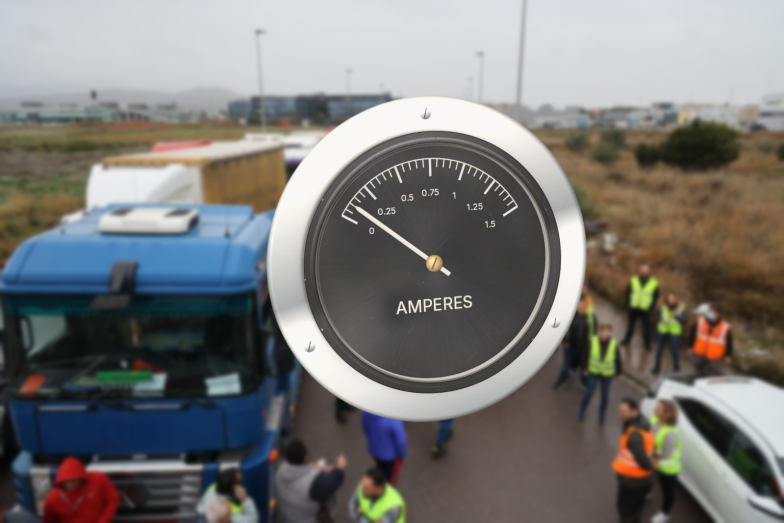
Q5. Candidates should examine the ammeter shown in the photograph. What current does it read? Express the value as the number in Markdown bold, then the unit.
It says **0.1** A
